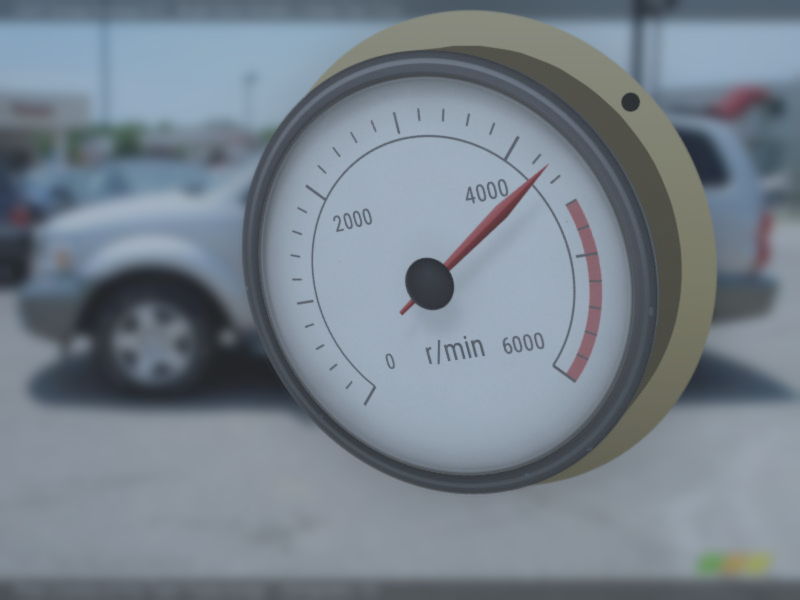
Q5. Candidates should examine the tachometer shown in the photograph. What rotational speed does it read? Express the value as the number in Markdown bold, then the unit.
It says **4300** rpm
